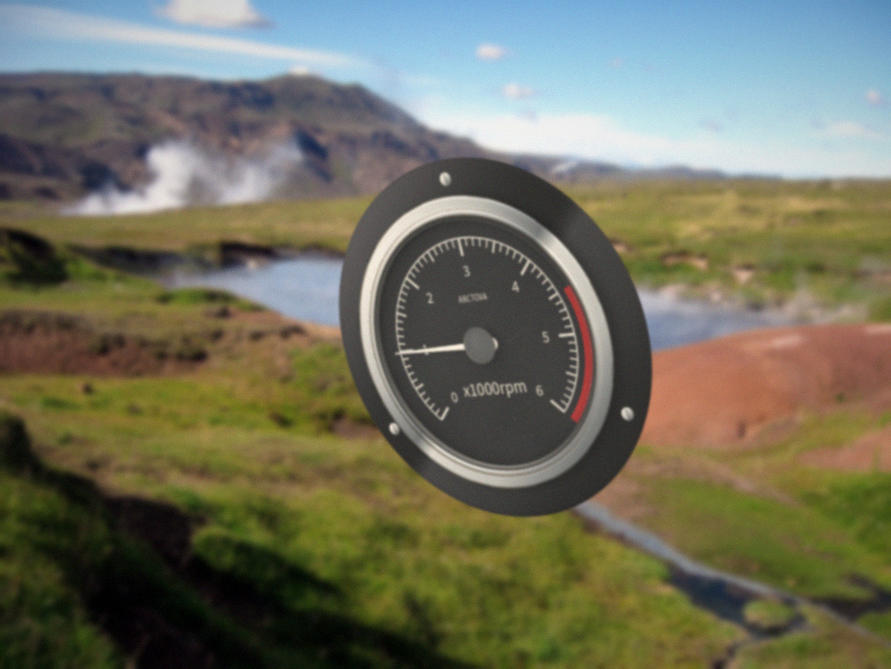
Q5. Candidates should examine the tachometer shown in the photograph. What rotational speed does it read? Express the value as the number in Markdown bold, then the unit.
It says **1000** rpm
